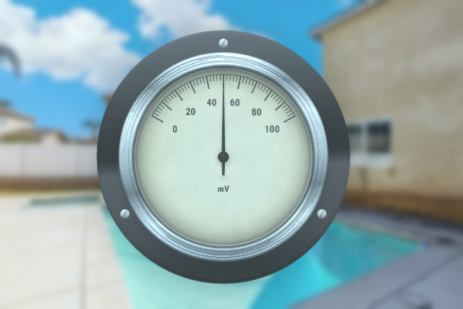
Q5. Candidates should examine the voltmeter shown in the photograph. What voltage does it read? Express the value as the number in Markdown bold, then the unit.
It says **50** mV
